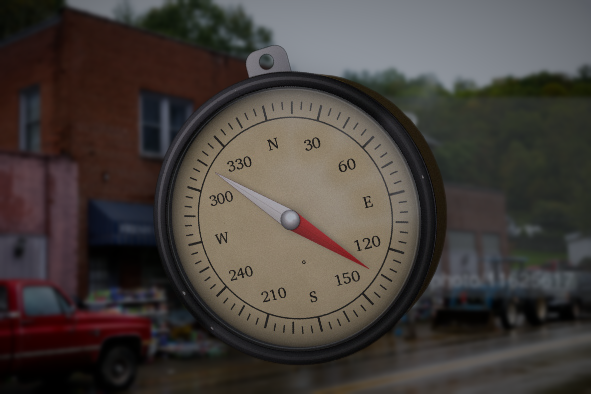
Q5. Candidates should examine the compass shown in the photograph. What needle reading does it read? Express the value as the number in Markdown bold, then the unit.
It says **135** °
